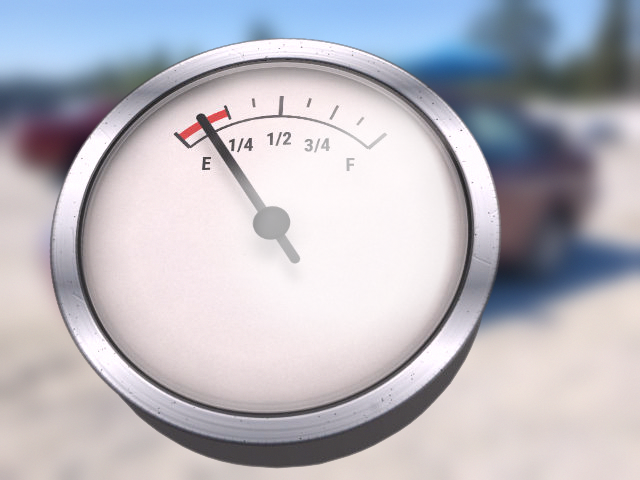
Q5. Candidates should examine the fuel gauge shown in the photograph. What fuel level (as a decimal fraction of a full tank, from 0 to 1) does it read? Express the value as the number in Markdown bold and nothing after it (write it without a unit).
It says **0.125**
